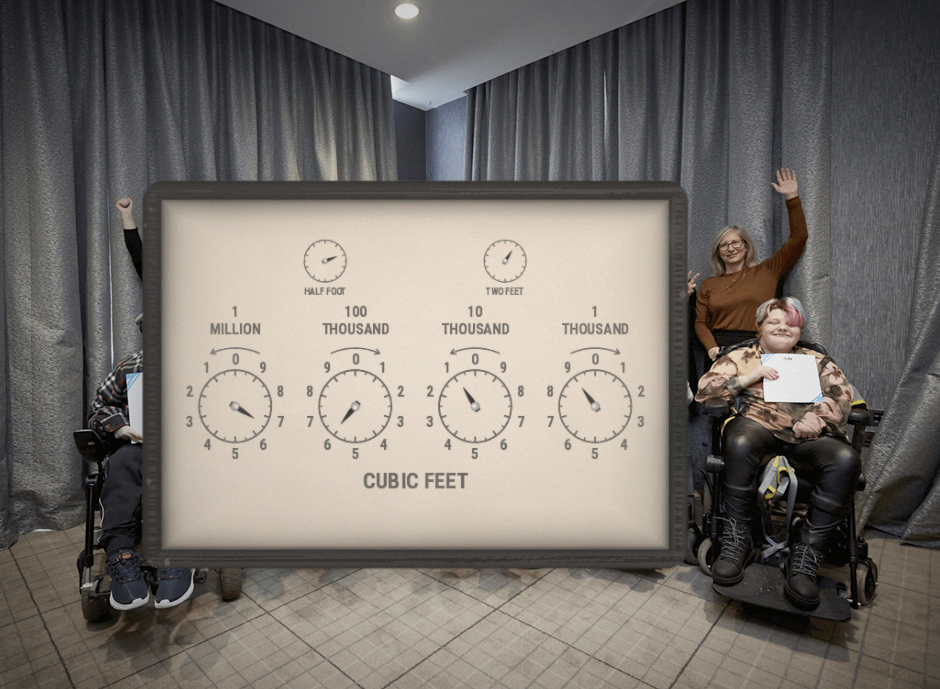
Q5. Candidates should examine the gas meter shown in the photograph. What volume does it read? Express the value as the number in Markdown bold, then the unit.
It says **660900** ft³
